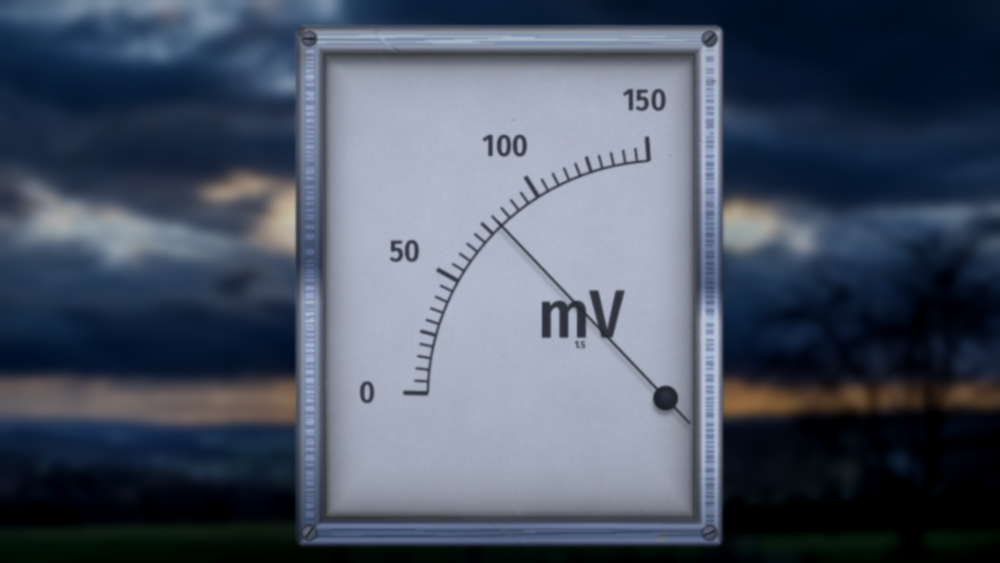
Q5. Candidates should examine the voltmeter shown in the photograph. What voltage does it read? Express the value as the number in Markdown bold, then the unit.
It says **80** mV
